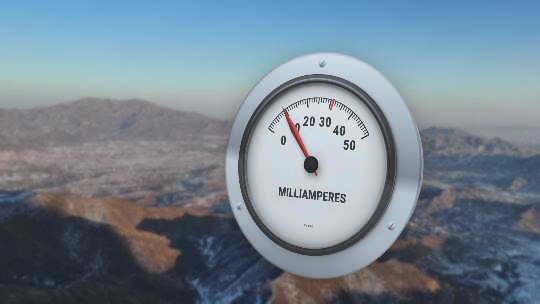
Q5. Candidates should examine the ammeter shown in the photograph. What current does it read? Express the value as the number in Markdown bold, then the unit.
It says **10** mA
